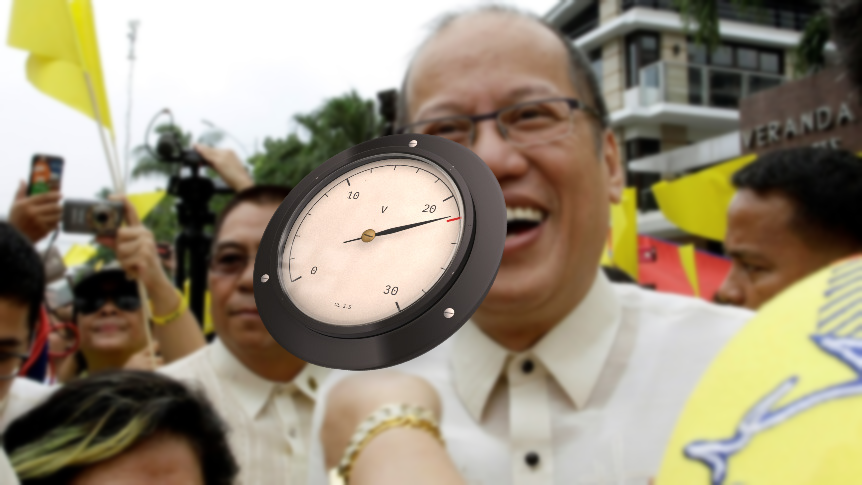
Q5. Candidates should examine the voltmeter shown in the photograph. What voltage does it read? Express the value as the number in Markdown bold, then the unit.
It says **22** V
